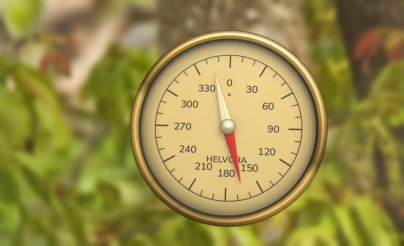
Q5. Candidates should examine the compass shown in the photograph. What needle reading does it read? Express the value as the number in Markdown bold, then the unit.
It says **165** °
